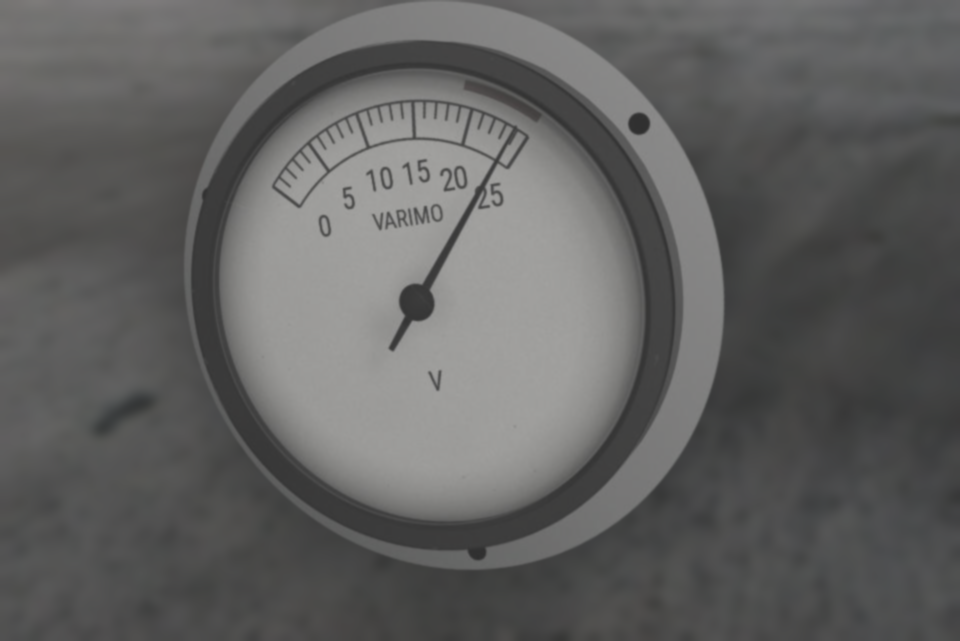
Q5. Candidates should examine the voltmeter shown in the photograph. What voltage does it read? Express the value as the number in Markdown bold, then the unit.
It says **24** V
